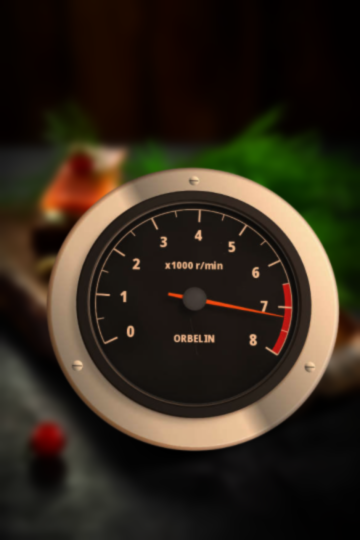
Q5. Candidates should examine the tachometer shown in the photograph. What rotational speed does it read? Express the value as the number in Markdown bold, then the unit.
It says **7250** rpm
